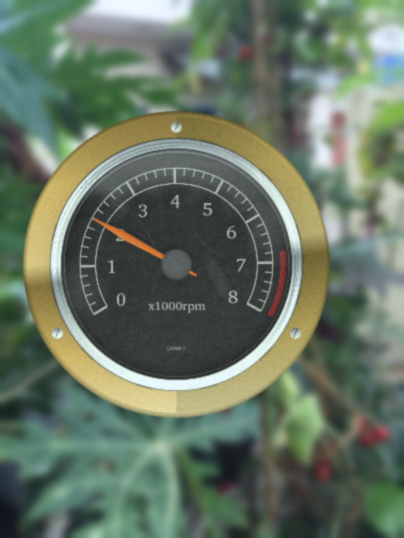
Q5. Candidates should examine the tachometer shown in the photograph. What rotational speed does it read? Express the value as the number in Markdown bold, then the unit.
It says **2000** rpm
